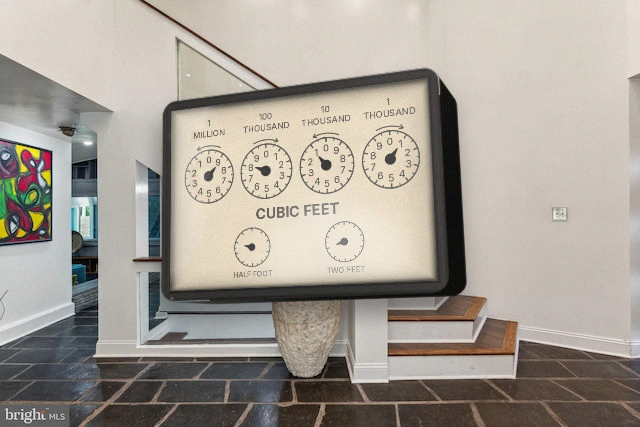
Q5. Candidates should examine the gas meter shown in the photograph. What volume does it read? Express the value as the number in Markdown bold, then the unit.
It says **881100** ft³
